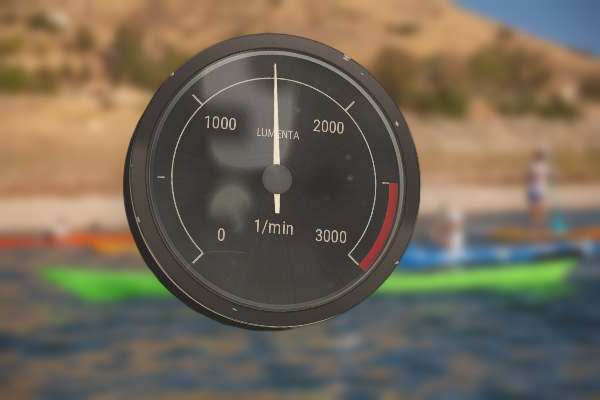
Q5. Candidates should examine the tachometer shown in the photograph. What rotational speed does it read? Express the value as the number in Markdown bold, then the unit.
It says **1500** rpm
